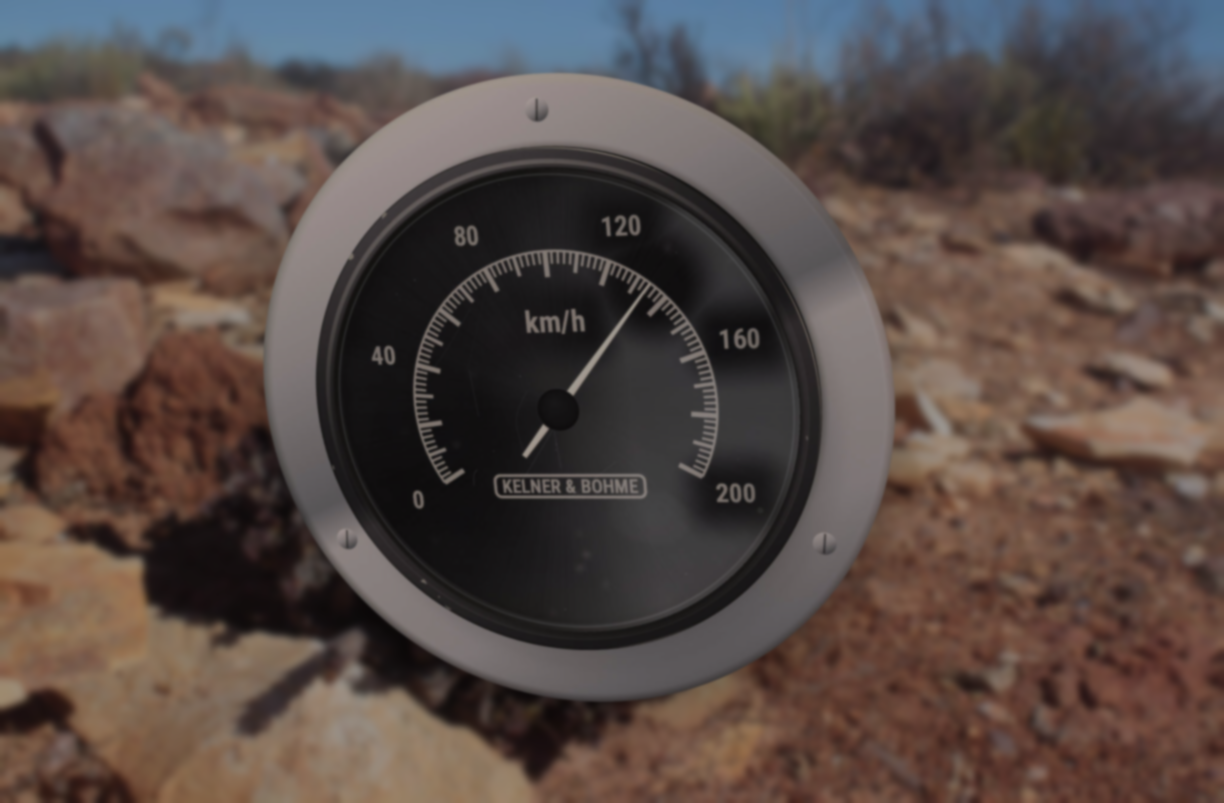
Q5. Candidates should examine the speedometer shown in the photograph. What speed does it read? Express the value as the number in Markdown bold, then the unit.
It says **134** km/h
